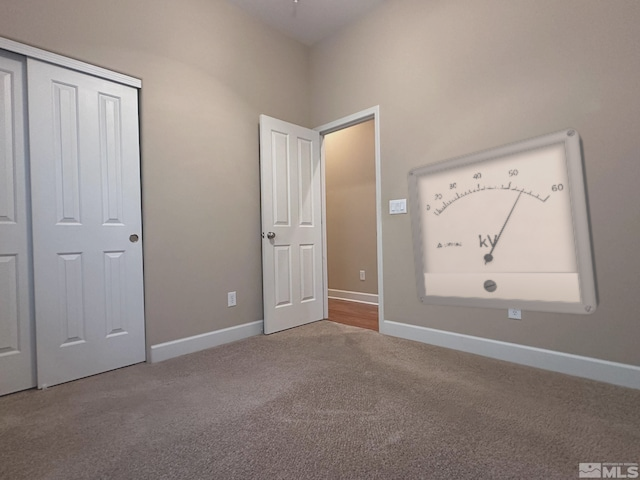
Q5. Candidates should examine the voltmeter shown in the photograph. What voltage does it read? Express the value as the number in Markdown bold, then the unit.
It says **54** kV
